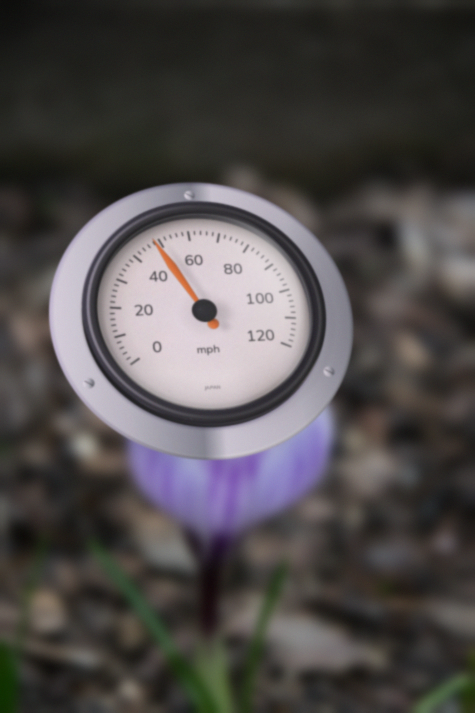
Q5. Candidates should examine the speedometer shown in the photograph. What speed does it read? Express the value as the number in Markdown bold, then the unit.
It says **48** mph
